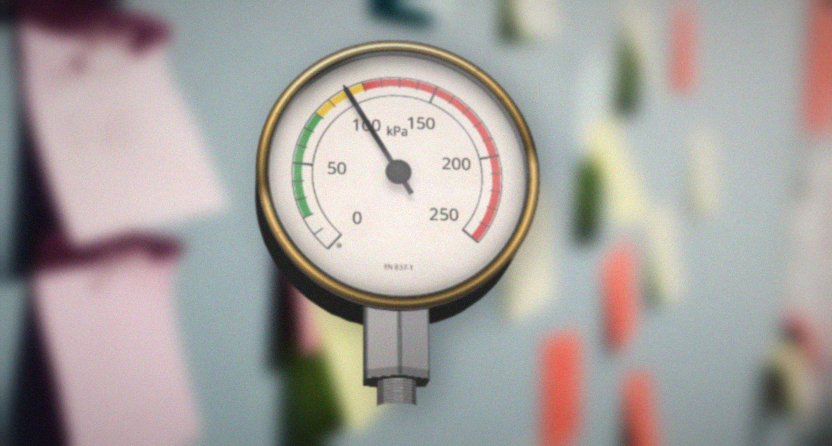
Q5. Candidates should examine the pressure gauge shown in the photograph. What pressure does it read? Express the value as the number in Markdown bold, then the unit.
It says **100** kPa
